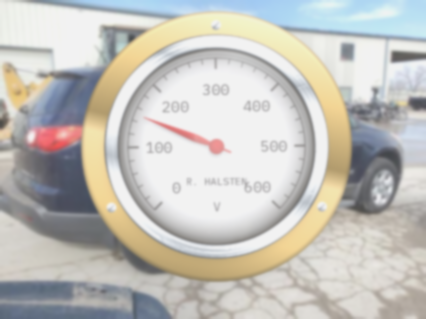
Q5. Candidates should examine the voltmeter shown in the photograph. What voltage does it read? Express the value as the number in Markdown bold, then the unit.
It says **150** V
